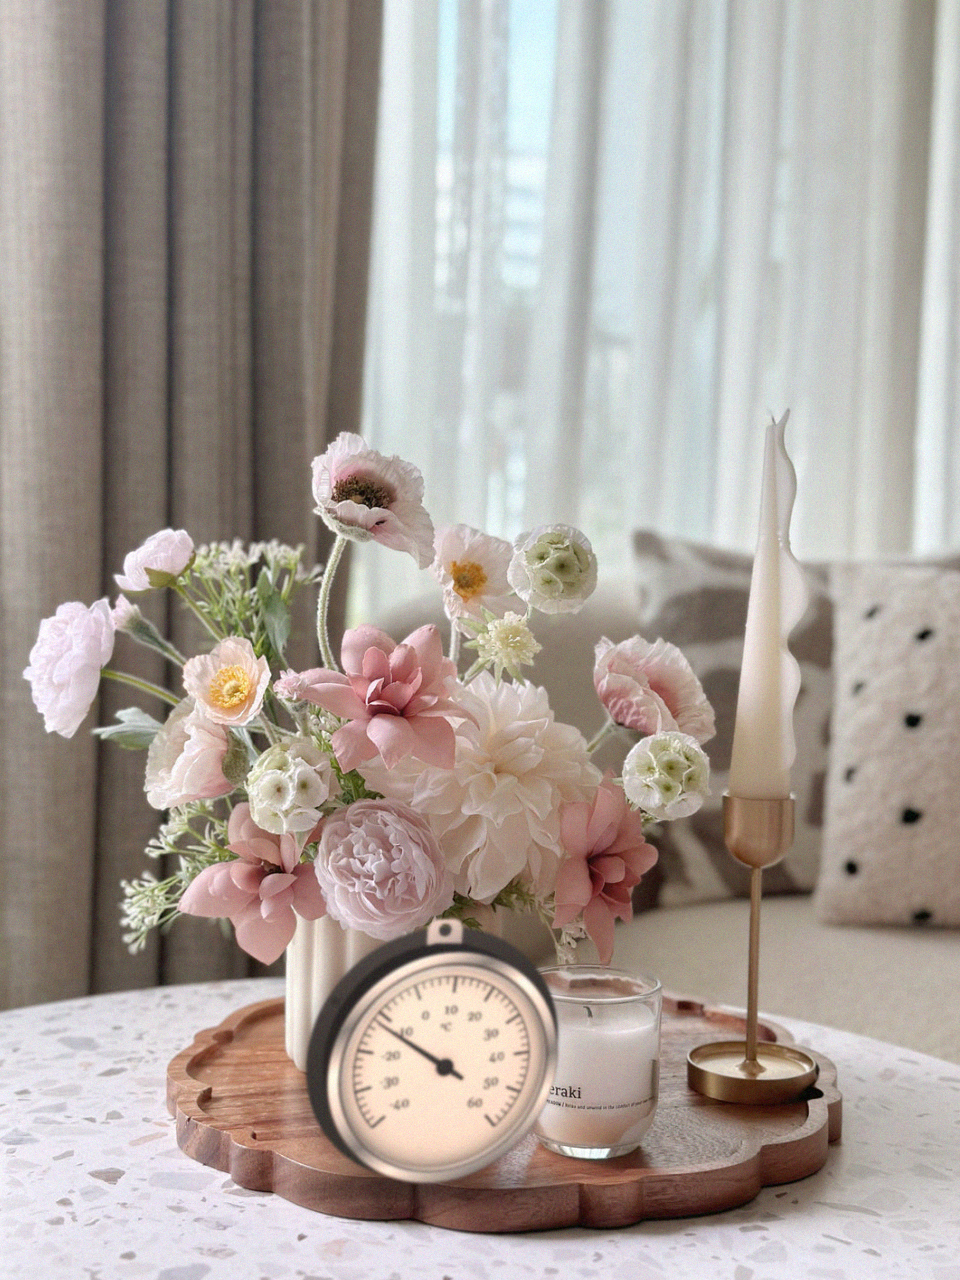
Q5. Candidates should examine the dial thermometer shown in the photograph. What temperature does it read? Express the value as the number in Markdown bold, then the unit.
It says **-12** °C
